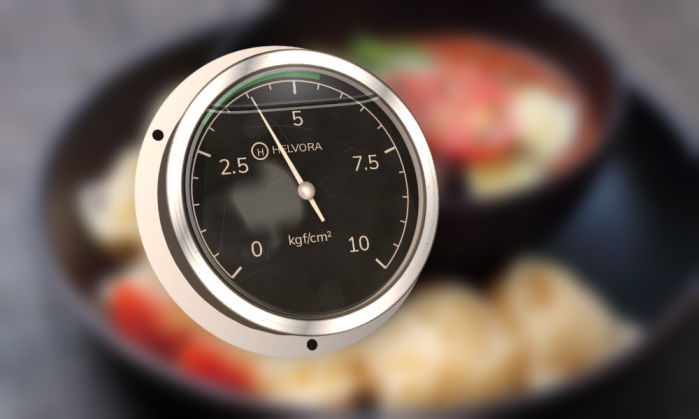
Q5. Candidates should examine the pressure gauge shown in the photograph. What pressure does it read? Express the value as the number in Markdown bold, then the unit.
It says **4** kg/cm²
